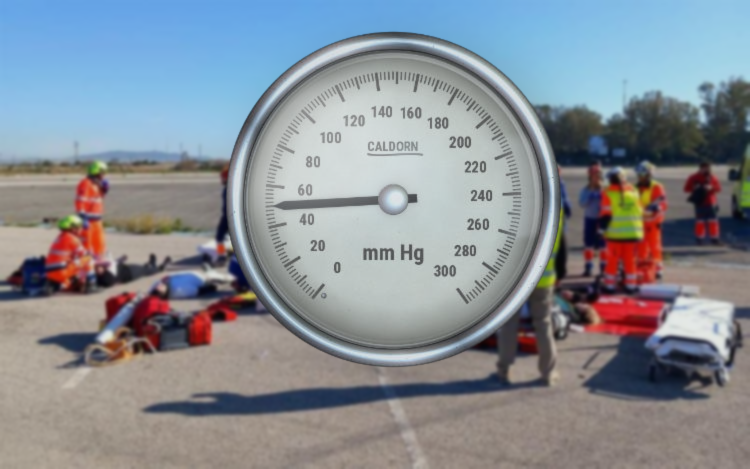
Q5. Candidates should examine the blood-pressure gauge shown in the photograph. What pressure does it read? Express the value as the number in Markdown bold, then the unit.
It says **50** mmHg
